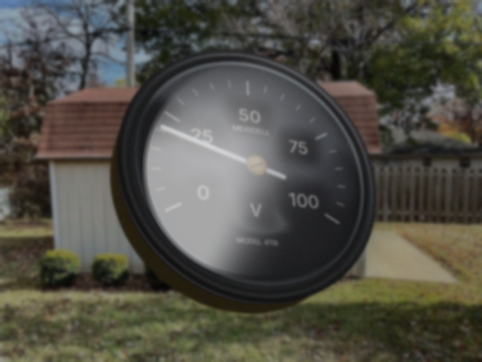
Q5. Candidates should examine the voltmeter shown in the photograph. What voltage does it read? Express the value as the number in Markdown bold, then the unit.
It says **20** V
